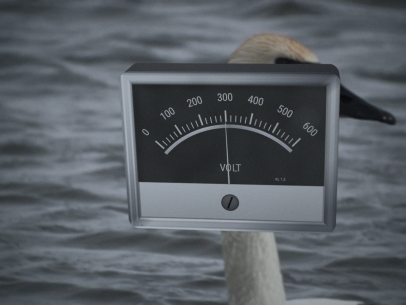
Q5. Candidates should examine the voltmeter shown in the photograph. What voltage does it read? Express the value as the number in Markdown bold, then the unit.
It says **300** V
